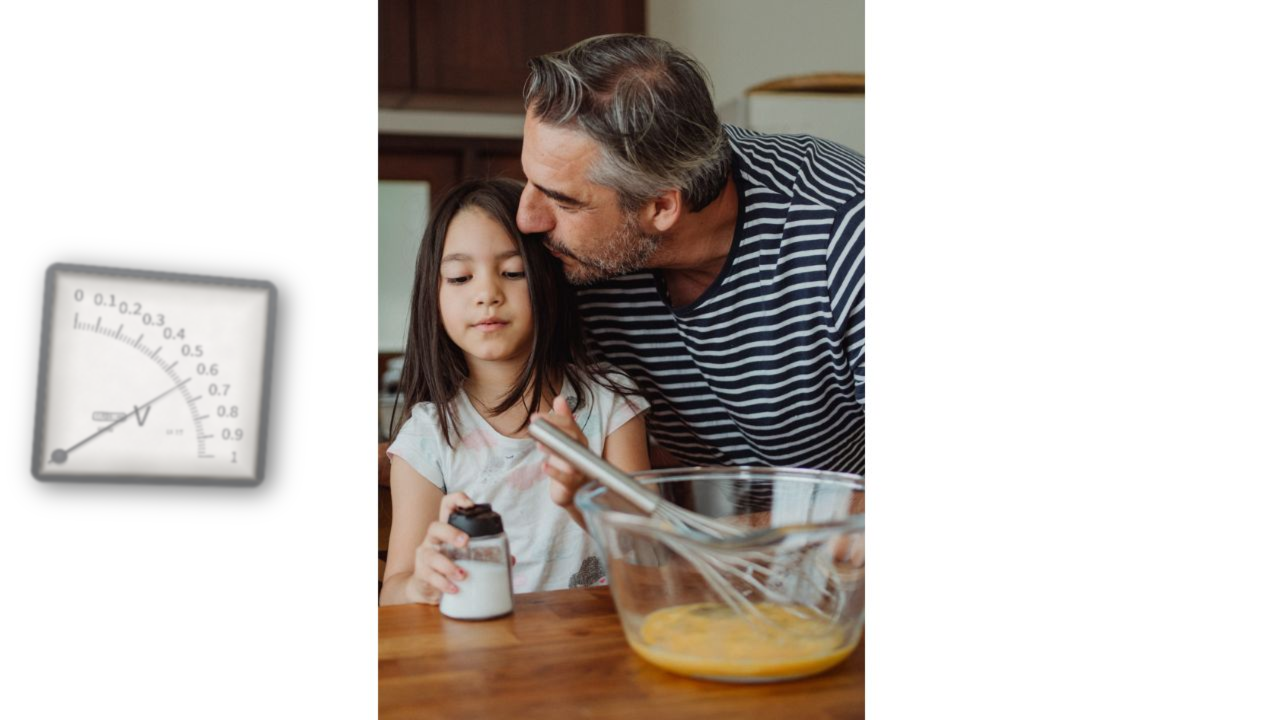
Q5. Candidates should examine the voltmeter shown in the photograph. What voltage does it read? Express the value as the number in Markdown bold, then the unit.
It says **0.6** V
